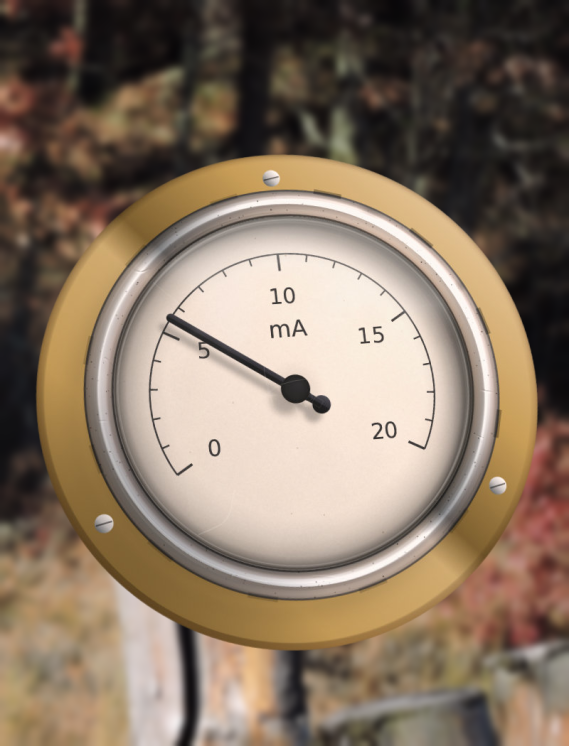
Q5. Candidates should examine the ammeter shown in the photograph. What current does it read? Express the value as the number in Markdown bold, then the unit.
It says **5.5** mA
